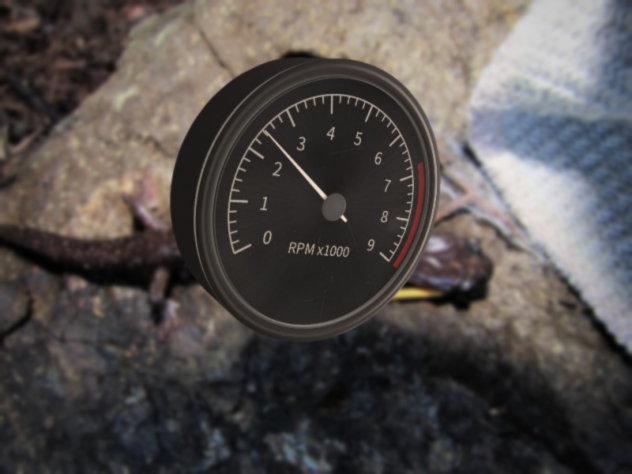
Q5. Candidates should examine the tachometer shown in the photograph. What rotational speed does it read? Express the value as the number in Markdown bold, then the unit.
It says **2400** rpm
